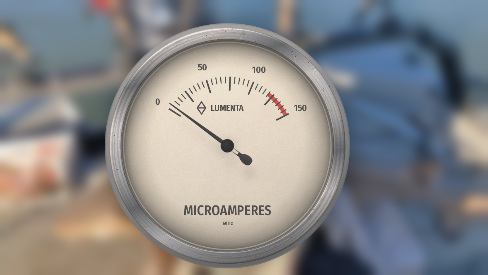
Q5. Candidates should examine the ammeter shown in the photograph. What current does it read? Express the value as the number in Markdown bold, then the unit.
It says **5** µA
